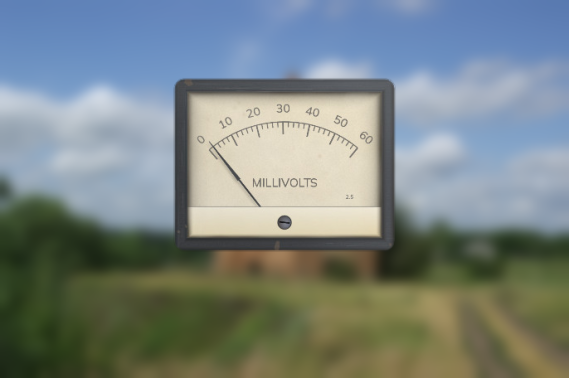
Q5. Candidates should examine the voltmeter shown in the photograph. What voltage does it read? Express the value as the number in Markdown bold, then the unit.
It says **2** mV
